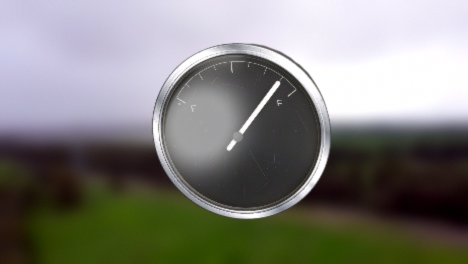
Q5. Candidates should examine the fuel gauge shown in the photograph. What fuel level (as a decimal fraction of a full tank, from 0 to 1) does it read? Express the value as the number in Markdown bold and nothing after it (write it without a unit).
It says **0.875**
